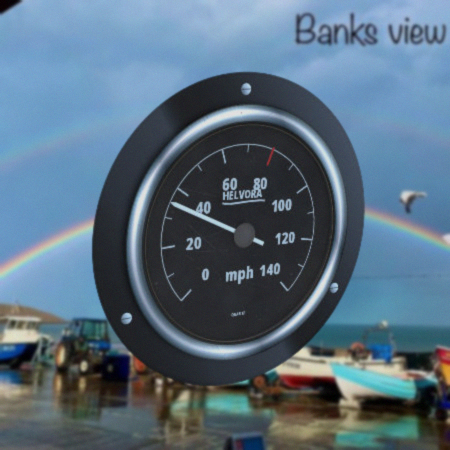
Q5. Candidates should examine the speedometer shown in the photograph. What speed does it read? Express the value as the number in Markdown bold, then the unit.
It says **35** mph
